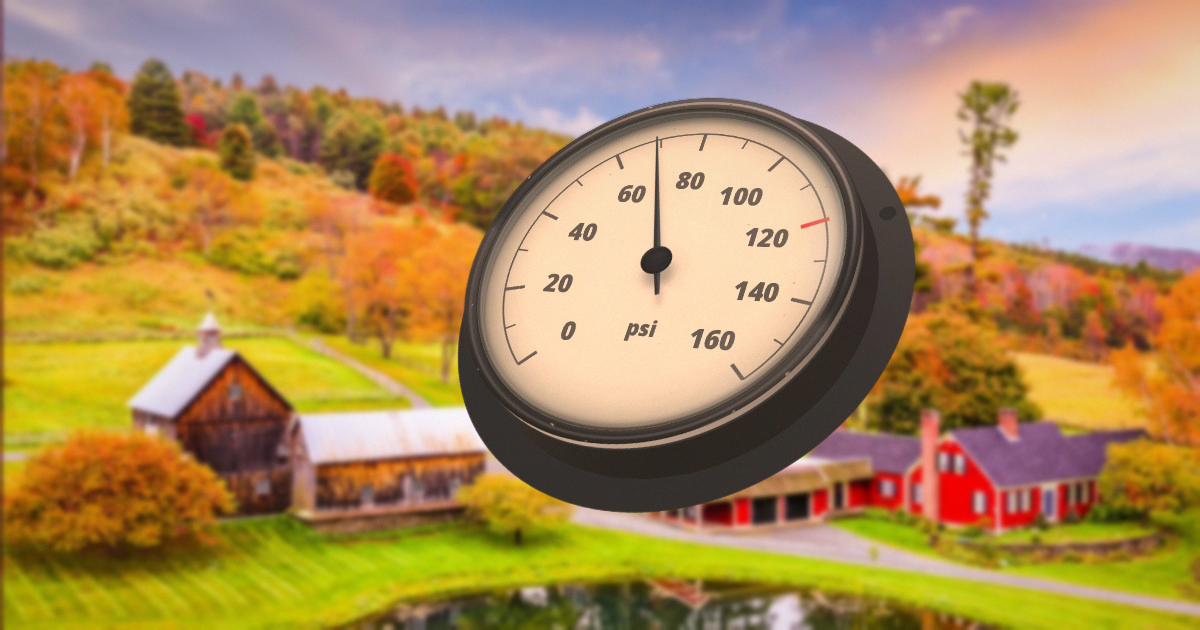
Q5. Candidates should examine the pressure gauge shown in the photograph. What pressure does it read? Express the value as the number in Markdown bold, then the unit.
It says **70** psi
